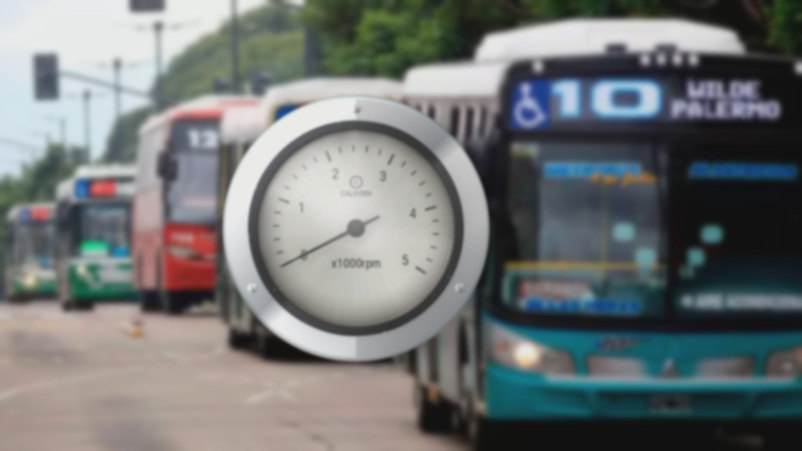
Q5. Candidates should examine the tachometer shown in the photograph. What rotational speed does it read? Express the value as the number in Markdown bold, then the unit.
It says **0** rpm
